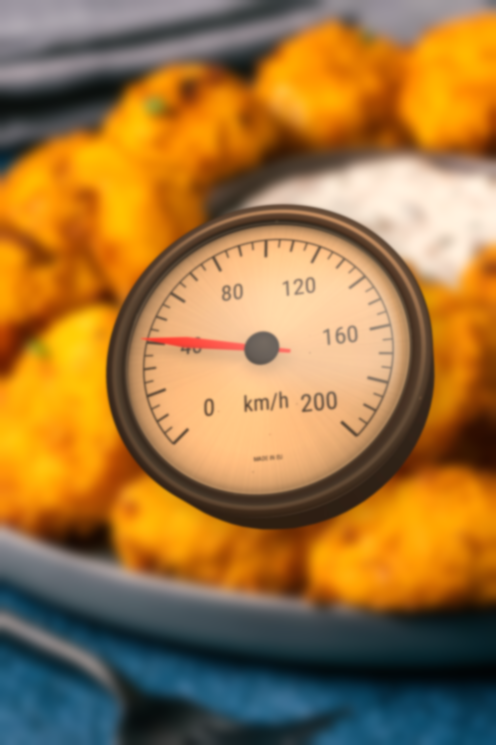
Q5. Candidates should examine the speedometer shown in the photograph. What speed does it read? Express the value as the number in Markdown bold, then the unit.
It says **40** km/h
